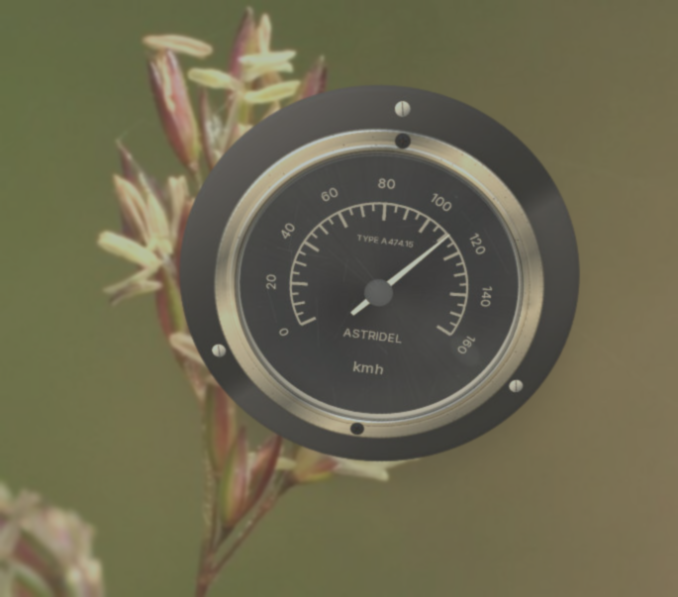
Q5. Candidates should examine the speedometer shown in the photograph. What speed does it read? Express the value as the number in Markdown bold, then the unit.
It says **110** km/h
